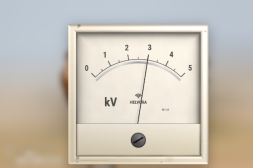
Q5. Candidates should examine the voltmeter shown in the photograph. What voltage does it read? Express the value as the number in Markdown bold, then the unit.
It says **3** kV
